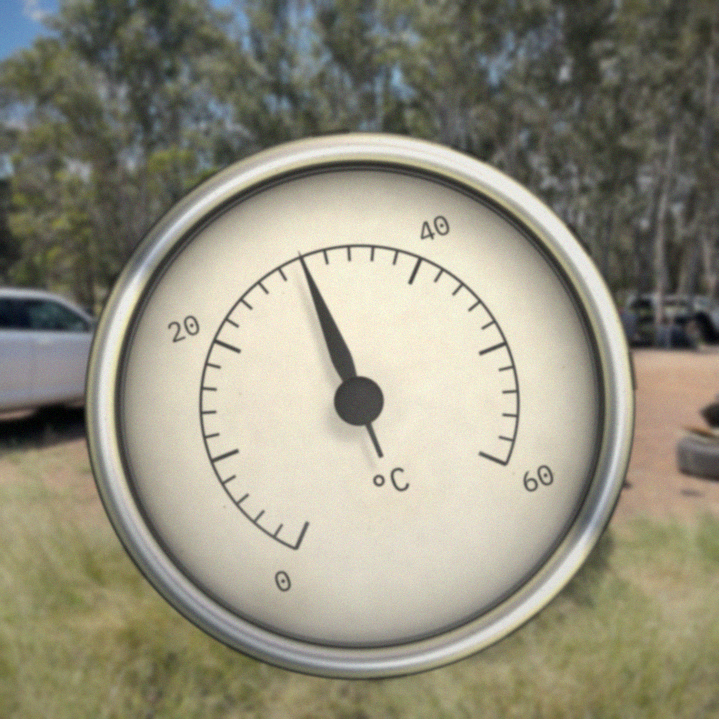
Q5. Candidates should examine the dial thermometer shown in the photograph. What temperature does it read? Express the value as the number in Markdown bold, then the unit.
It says **30** °C
